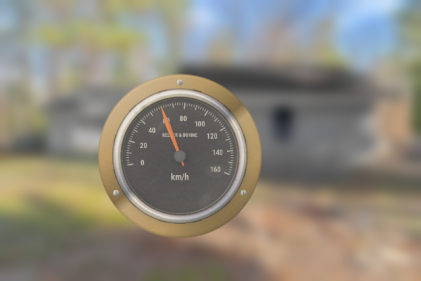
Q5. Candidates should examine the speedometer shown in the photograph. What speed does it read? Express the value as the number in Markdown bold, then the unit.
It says **60** km/h
